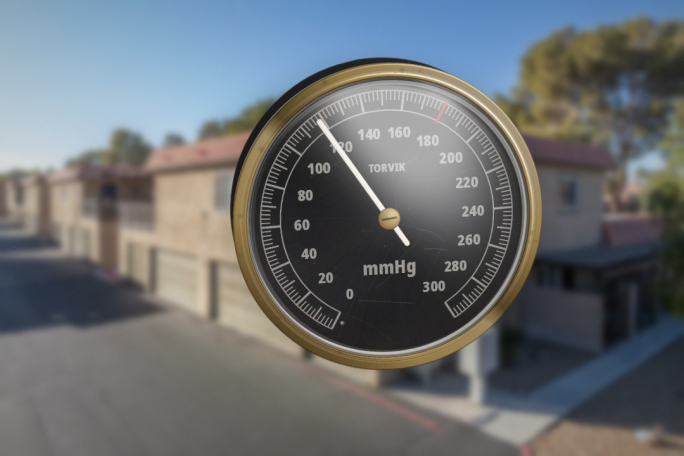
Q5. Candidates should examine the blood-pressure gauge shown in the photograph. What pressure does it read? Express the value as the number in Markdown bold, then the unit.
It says **118** mmHg
